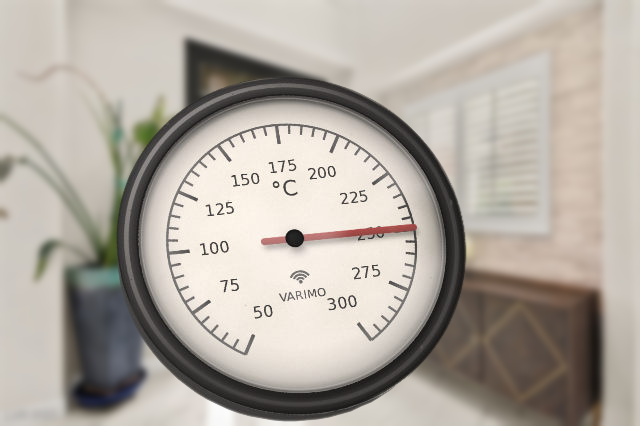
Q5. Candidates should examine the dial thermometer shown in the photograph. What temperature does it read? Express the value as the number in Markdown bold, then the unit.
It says **250** °C
